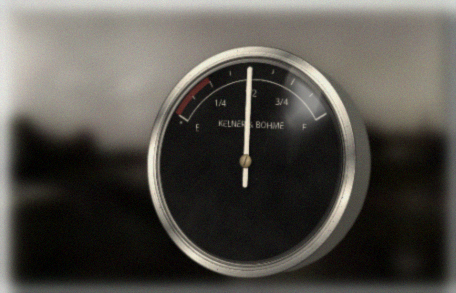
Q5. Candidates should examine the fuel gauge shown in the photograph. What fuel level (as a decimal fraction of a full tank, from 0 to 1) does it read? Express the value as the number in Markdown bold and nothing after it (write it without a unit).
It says **0.5**
